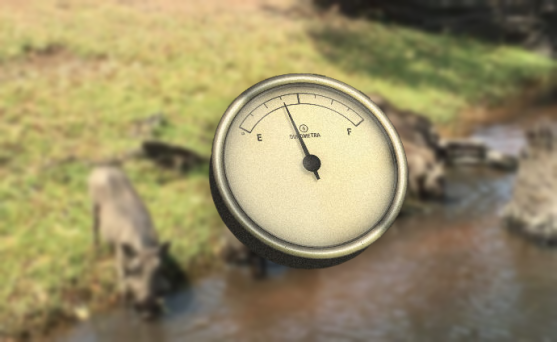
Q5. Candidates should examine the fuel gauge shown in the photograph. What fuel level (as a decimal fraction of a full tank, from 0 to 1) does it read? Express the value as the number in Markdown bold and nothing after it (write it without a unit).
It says **0.375**
